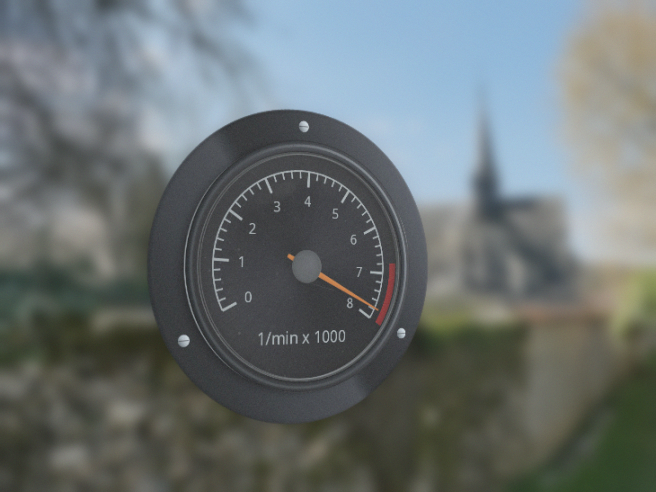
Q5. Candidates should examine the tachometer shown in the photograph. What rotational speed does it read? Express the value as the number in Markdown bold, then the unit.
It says **7800** rpm
